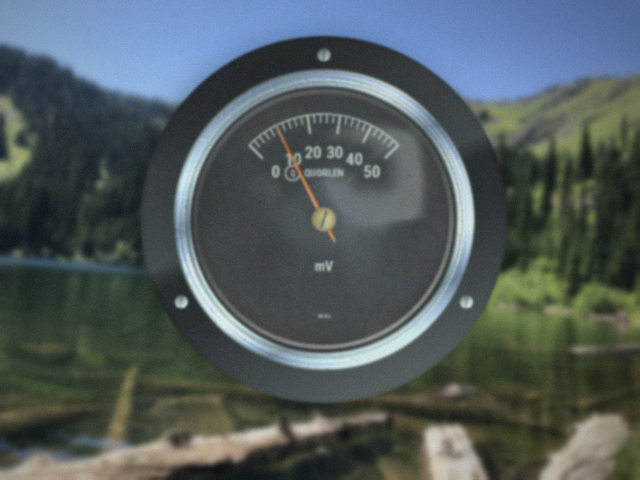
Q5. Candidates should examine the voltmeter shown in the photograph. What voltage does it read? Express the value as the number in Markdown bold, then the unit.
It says **10** mV
